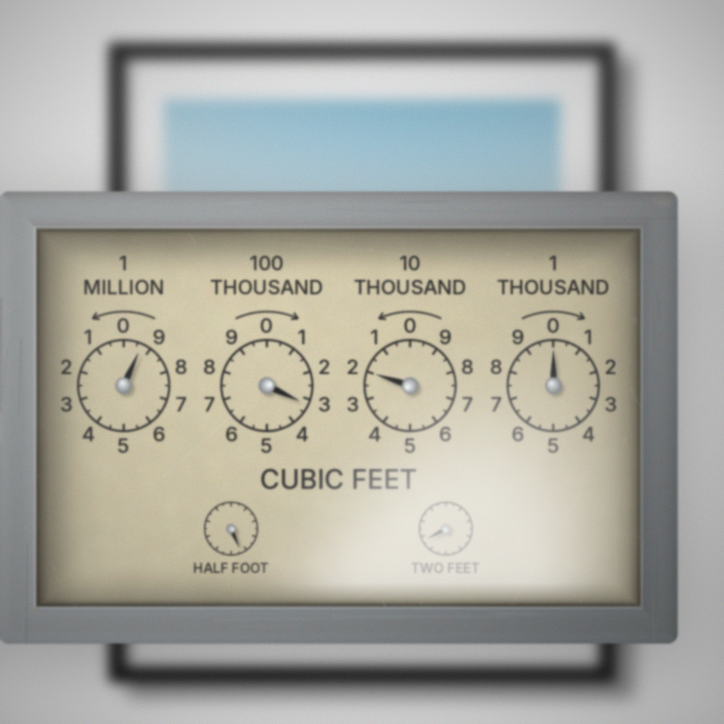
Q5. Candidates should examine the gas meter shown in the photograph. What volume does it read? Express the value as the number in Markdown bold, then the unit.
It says **932000** ft³
